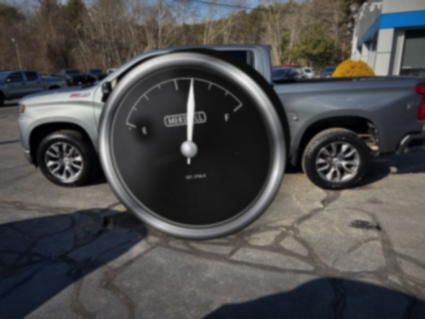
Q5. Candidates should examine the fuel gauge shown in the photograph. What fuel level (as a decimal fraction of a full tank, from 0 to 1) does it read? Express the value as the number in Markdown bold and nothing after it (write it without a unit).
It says **0.625**
